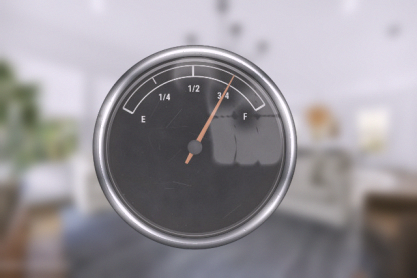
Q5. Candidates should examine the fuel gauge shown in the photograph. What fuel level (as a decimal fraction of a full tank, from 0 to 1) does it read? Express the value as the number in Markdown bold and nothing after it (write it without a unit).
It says **0.75**
